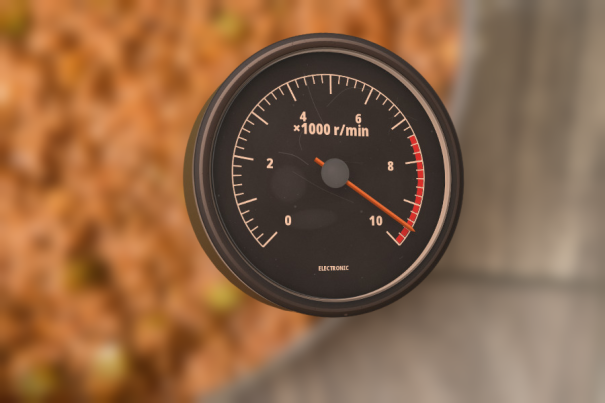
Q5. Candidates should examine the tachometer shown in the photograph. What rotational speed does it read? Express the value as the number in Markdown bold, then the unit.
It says **9600** rpm
